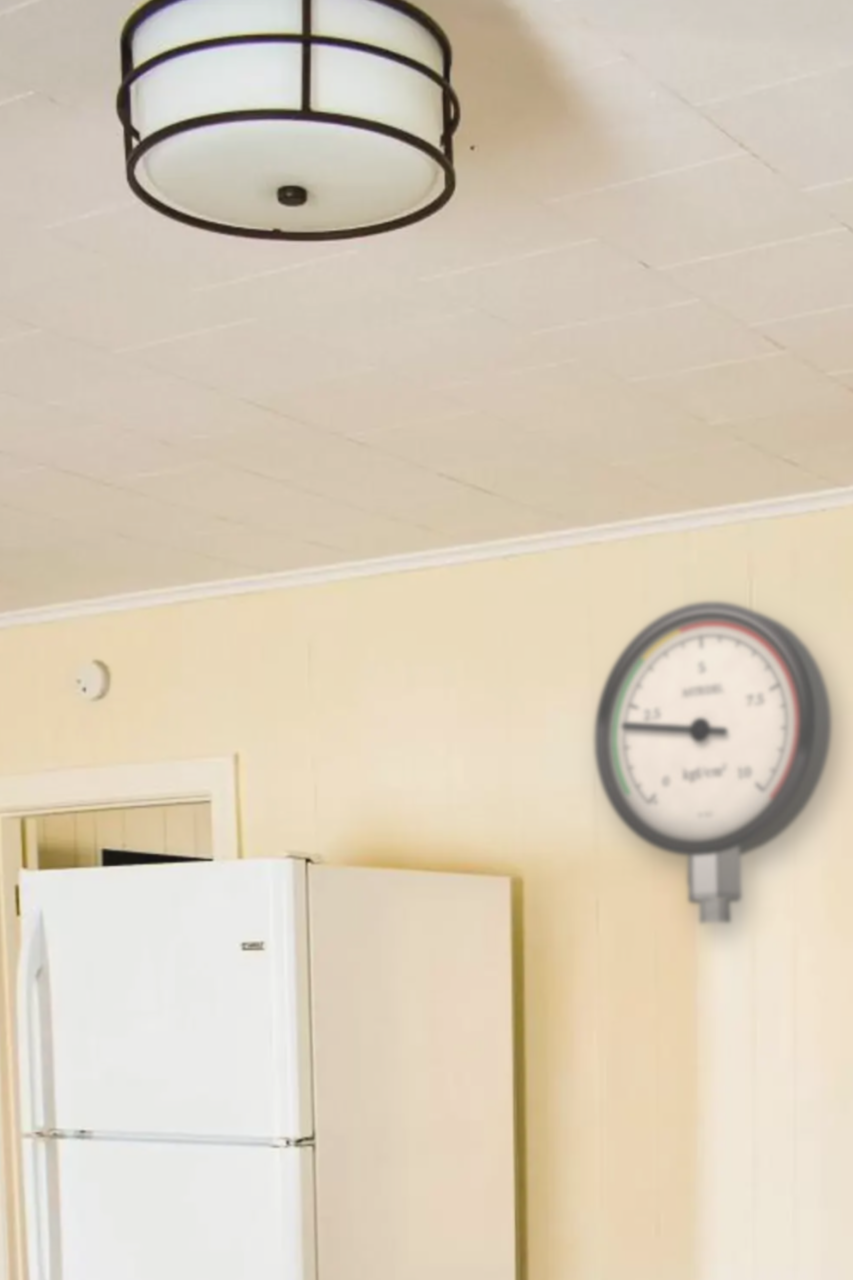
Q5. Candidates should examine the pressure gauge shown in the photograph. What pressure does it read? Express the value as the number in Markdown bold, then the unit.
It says **2** kg/cm²
